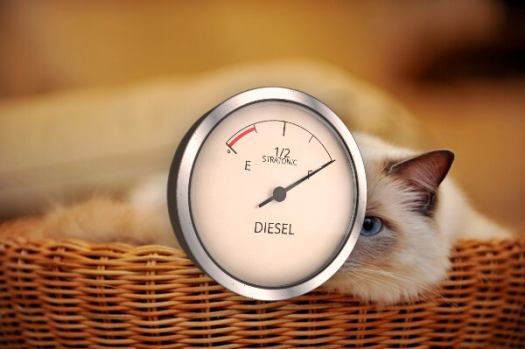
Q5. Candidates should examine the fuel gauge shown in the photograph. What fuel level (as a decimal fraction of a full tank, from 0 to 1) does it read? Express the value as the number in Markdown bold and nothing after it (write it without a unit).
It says **1**
